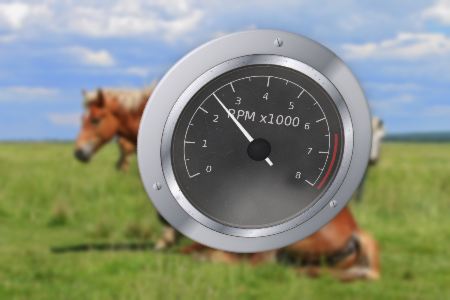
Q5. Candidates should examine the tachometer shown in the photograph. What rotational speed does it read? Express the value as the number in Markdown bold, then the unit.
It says **2500** rpm
